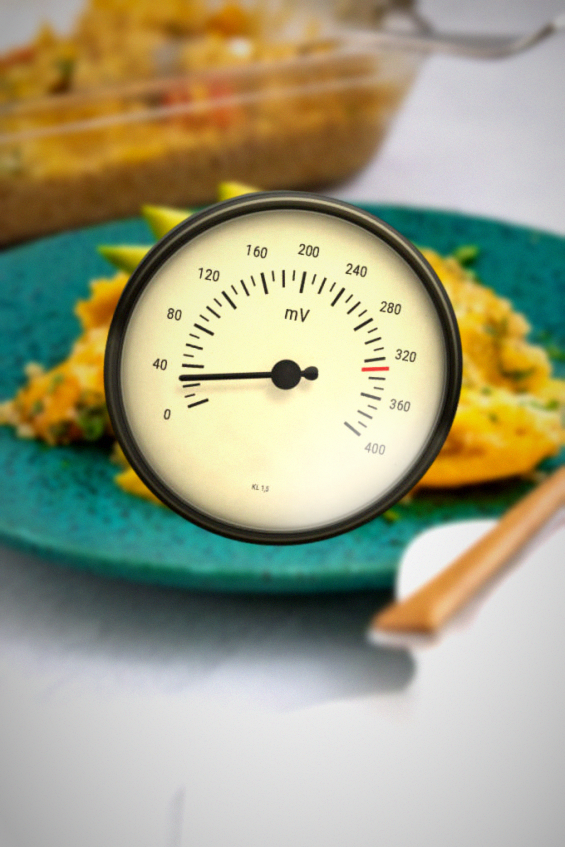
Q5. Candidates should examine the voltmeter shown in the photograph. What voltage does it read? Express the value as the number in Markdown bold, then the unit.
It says **30** mV
